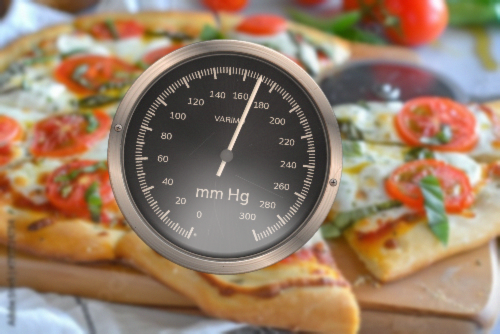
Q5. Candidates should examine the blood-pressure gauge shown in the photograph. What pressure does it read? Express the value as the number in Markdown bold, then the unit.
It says **170** mmHg
